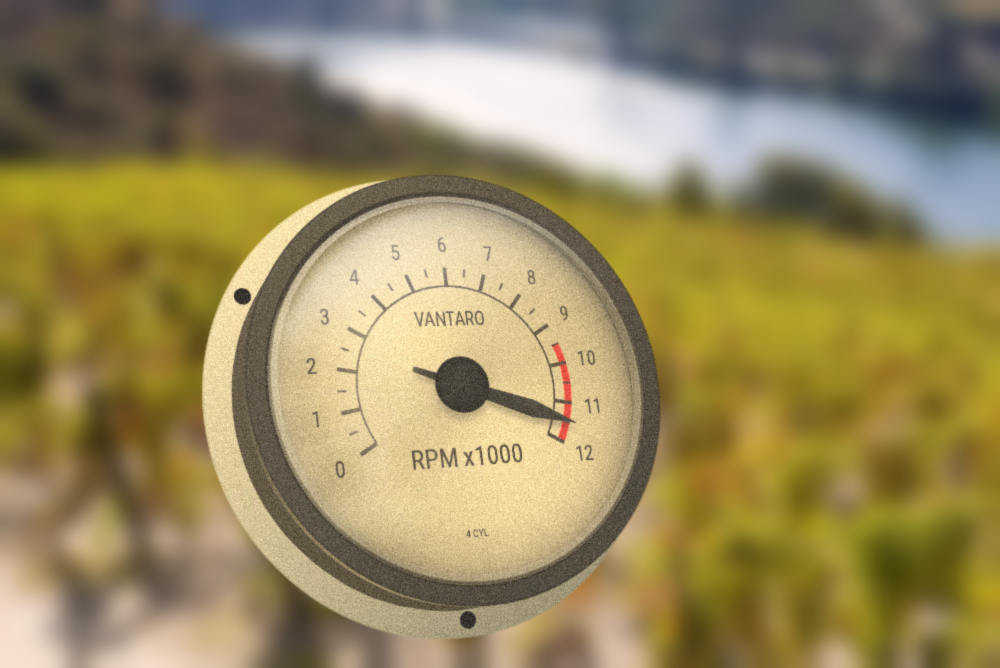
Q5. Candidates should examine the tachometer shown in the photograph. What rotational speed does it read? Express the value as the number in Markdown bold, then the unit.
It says **11500** rpm
